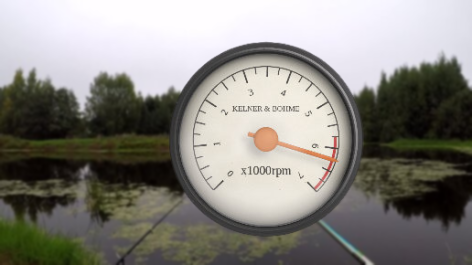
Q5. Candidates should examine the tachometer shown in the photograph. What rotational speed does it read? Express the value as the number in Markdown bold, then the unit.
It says **6250** rpm
